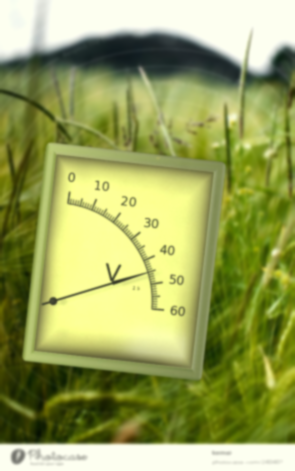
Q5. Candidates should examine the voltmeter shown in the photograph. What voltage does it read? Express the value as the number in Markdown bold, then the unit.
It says **45** V
